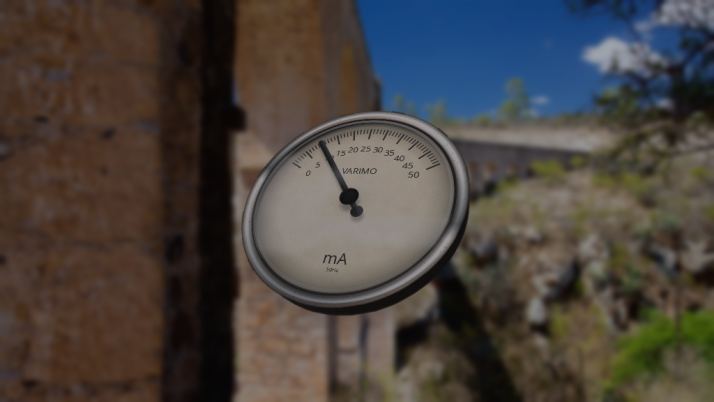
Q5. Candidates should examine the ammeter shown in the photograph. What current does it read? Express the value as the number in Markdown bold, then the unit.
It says **10** mA
